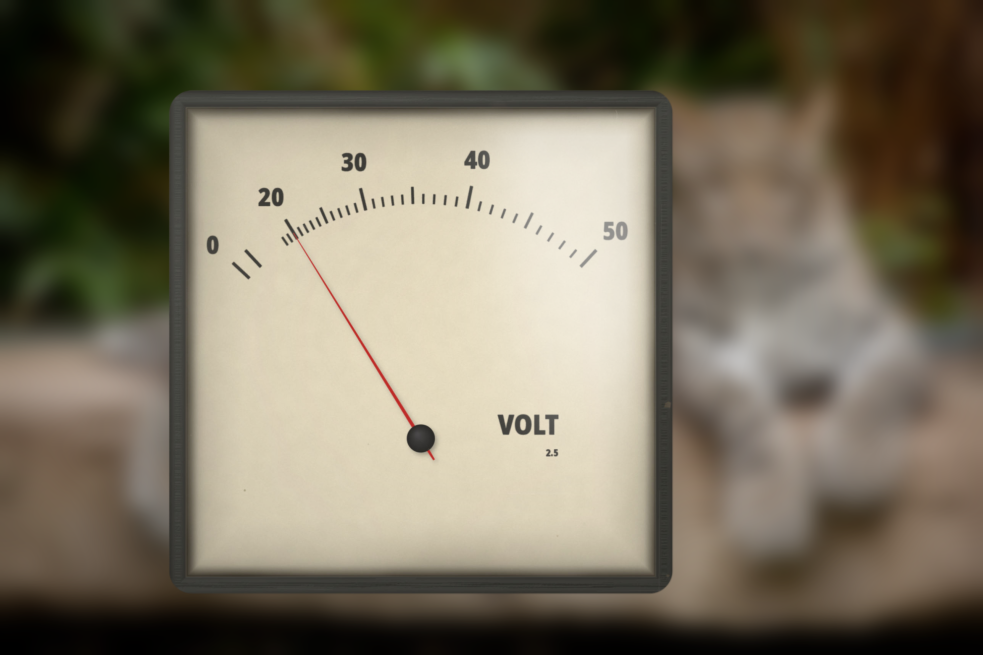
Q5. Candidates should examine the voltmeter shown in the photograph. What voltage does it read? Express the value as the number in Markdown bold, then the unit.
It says **20** V
